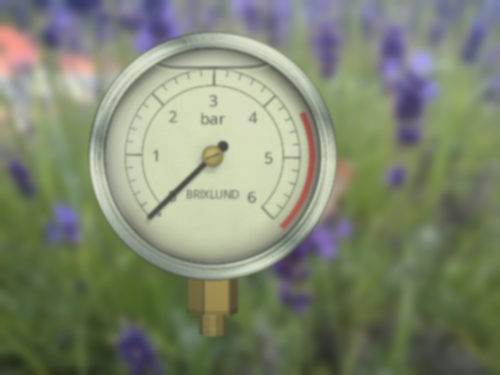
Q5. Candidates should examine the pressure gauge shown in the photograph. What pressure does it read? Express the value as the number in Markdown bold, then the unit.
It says **0** bar
